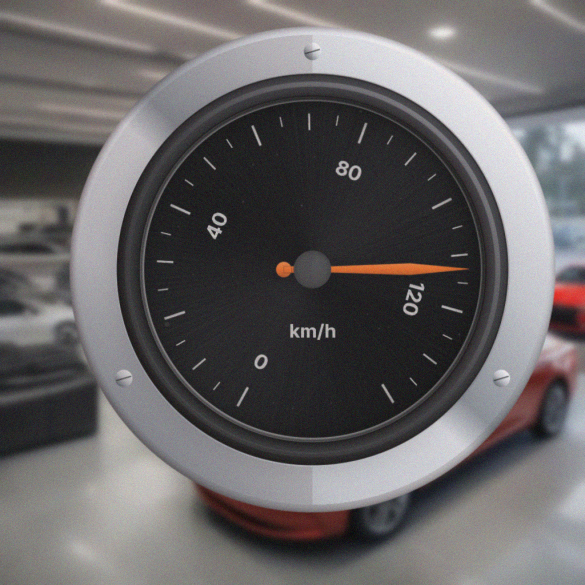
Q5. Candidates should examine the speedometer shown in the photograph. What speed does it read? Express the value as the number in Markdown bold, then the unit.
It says **112.5** km/h
